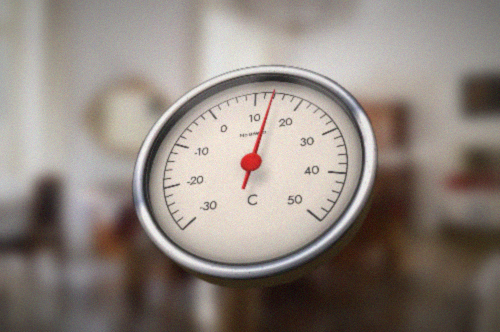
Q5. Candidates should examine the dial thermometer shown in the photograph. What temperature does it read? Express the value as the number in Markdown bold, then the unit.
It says **14** °C
